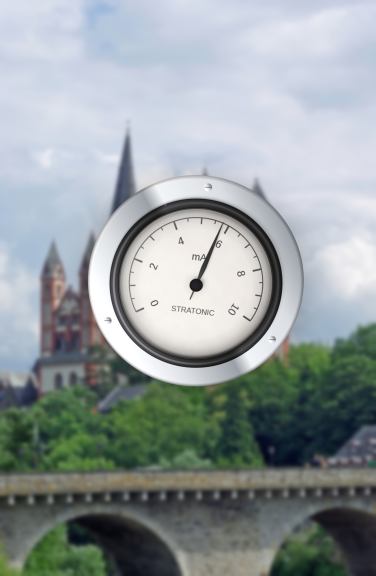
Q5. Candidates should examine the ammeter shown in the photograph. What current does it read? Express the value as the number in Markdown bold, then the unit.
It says **5.75** mA
